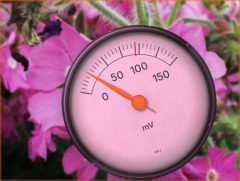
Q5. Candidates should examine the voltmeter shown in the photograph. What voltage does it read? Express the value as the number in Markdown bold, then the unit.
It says **25** mV
